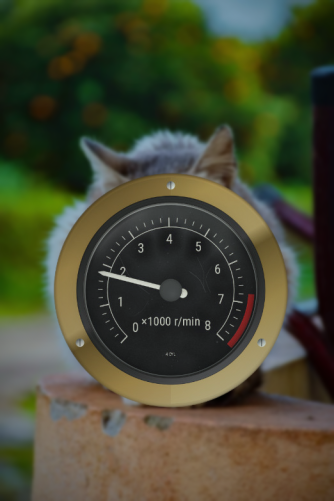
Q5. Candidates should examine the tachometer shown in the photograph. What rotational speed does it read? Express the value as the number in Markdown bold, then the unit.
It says **1800** rpm
